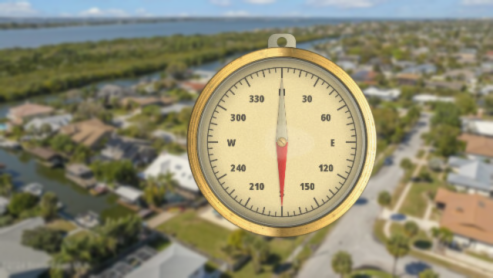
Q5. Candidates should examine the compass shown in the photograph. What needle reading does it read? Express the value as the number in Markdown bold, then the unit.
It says **180** °
